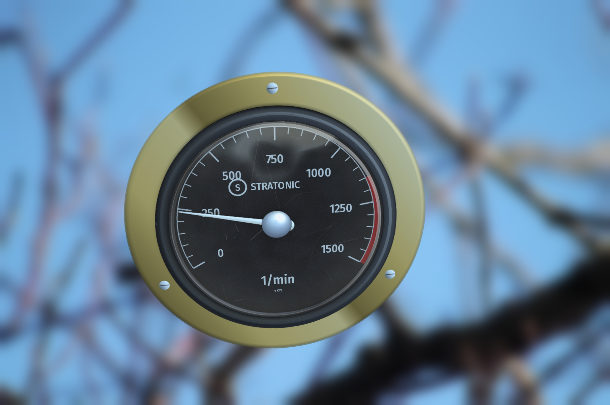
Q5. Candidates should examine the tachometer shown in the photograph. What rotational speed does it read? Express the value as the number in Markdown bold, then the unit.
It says **250** rpm
